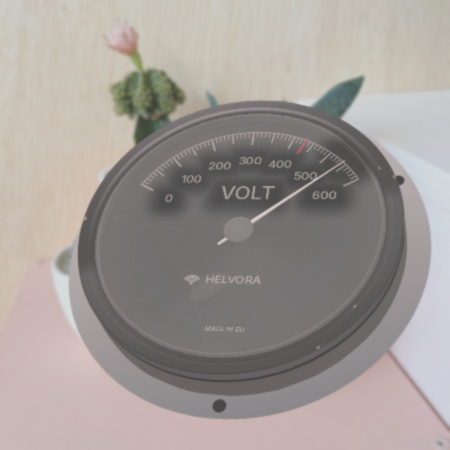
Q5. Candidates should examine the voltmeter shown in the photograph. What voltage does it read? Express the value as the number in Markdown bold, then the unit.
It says **550** V
